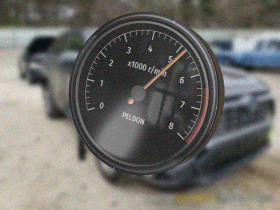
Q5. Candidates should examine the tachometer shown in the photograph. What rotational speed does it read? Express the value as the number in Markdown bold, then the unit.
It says **5200** rpm
